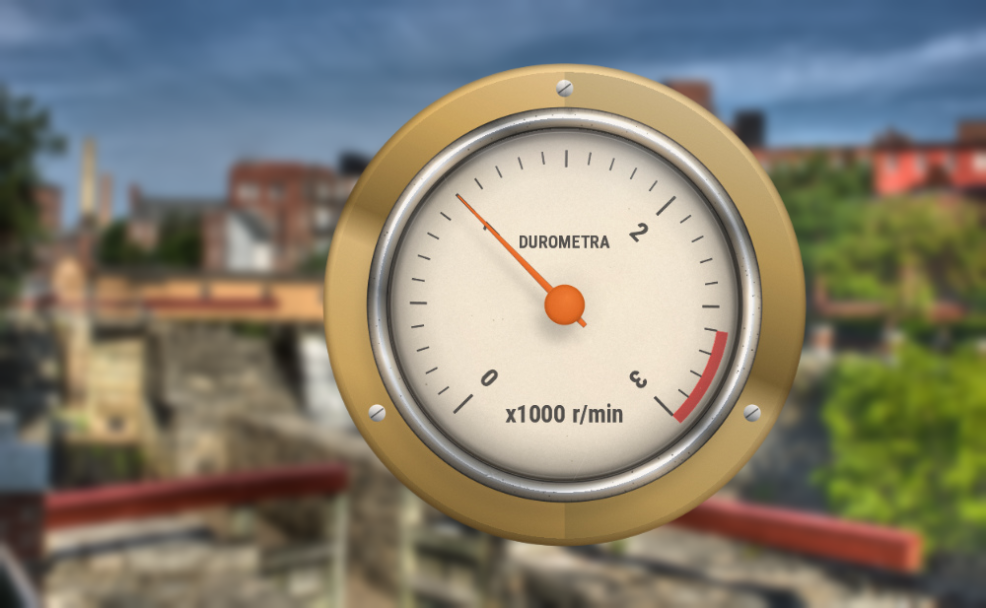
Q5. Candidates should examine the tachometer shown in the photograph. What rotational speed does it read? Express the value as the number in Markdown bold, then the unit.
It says **1000** rpm
